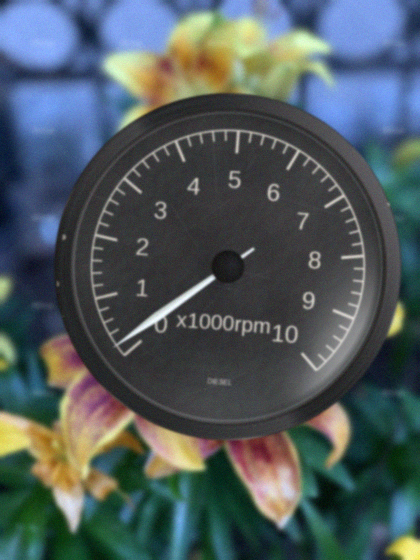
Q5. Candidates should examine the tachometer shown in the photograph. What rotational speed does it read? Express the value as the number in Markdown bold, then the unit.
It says **200** rpm
